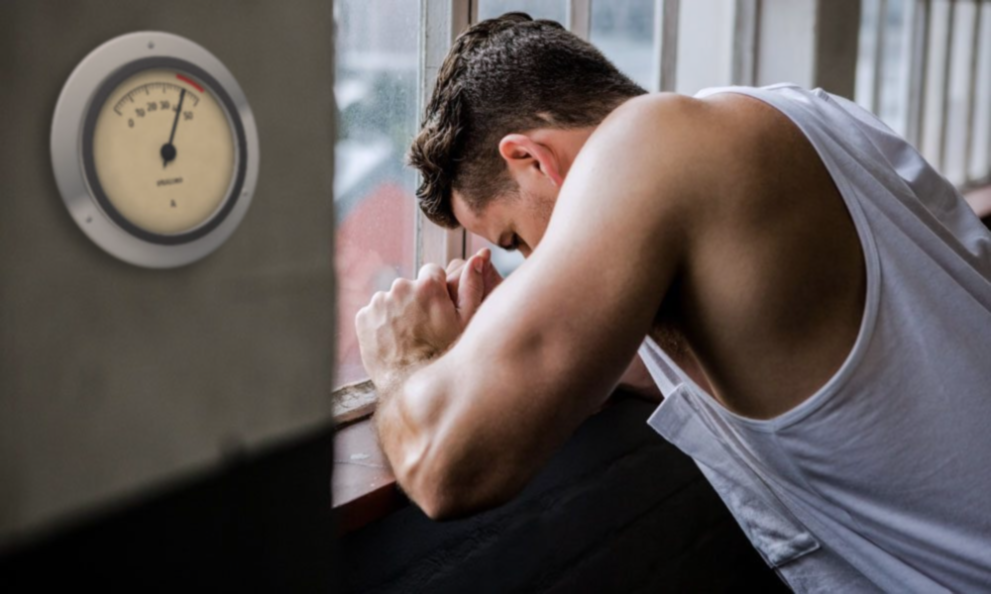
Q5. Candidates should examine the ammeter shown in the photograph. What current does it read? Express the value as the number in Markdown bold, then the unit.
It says **40** A
